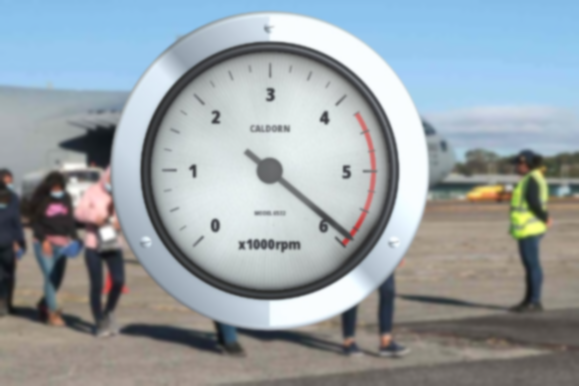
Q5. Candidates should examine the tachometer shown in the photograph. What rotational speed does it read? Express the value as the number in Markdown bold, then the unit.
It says **5875** rpm
